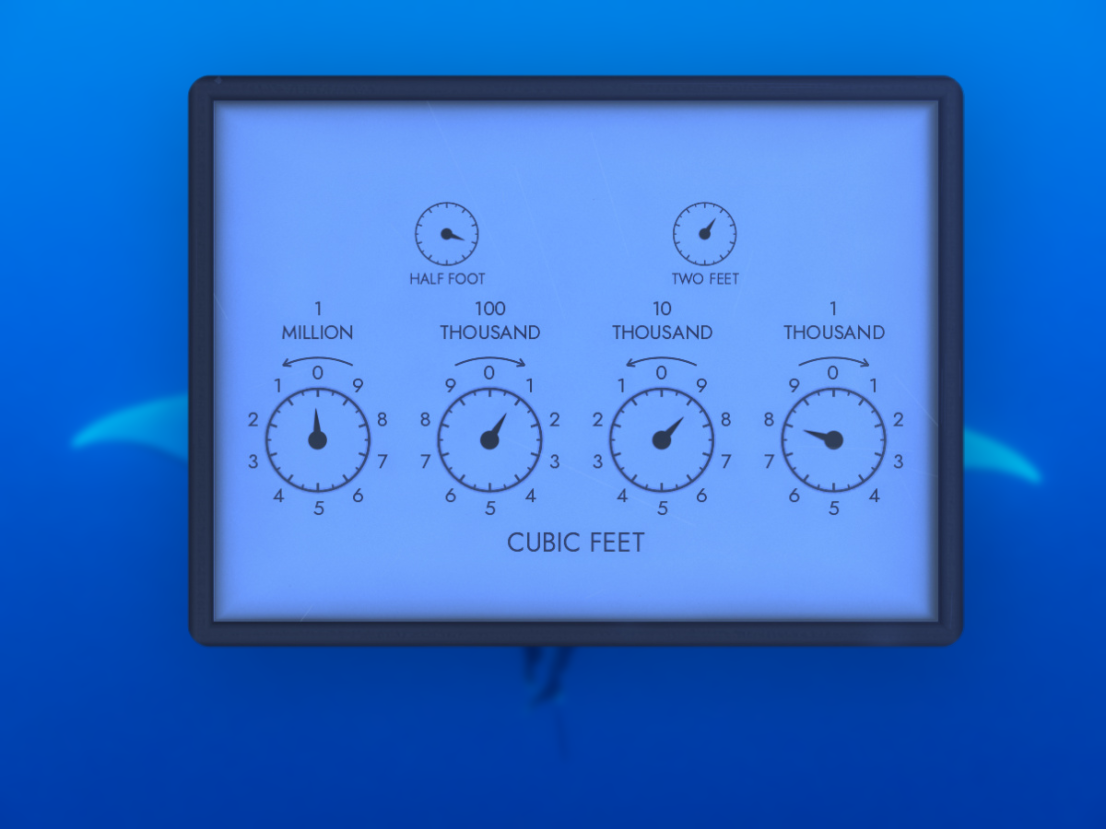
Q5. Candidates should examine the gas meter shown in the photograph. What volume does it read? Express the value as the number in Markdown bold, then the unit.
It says **8800** ft³
